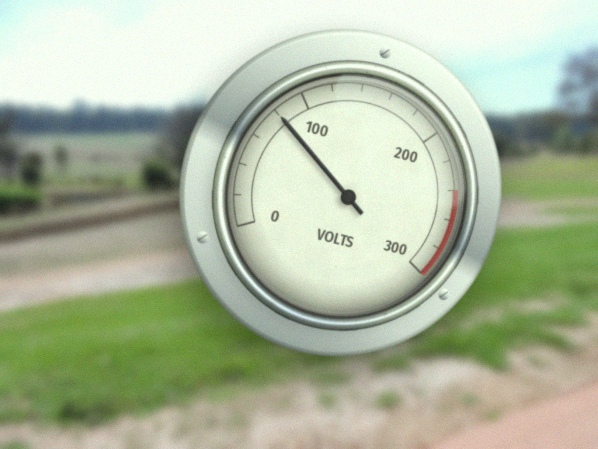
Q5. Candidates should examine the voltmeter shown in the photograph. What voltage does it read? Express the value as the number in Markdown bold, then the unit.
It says **80** V
